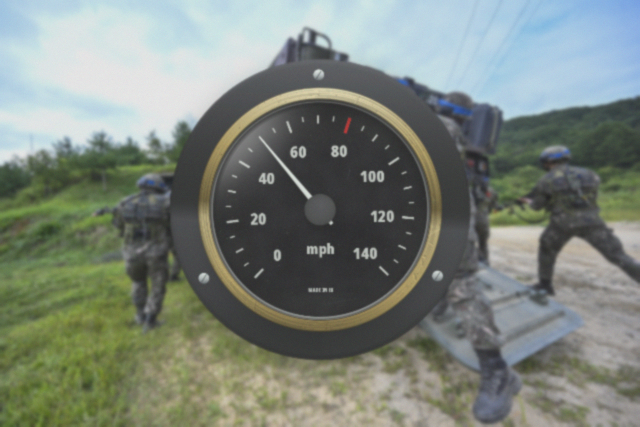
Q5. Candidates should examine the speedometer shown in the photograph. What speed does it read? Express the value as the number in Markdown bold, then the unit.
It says **50** mph
